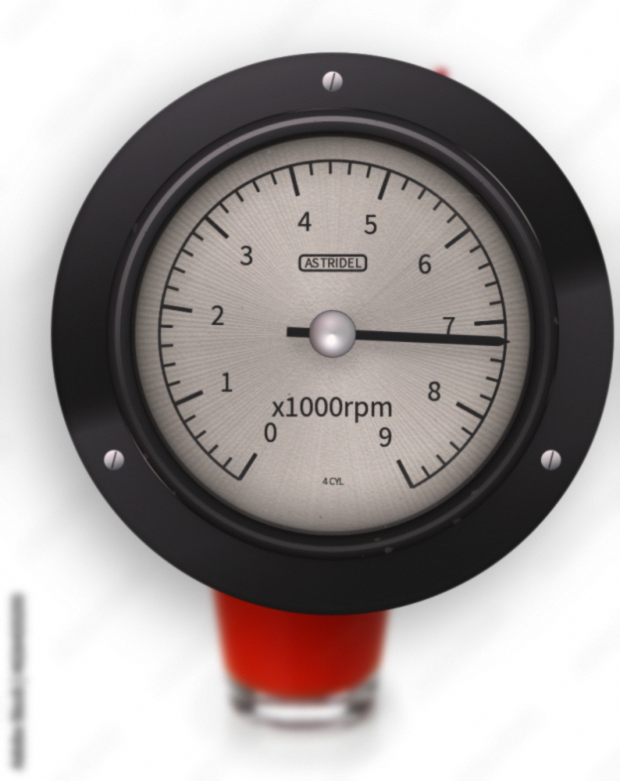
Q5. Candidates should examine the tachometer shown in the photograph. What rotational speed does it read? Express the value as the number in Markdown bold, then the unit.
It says **7200** rpm
